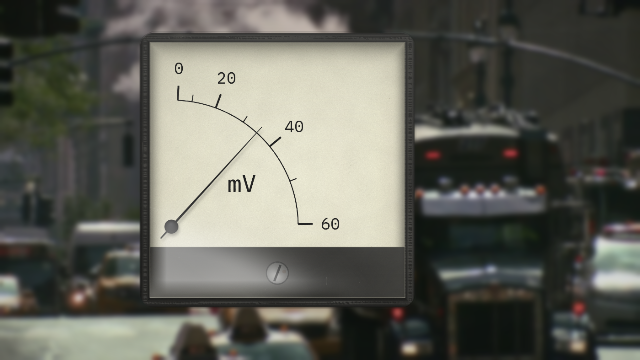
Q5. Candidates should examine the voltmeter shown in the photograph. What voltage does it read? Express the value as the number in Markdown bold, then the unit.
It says **35** mV
